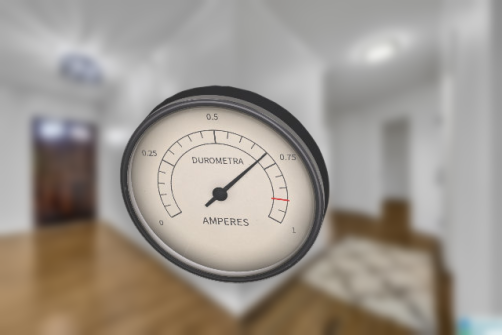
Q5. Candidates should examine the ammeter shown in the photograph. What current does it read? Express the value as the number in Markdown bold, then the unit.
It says **0.7** A
